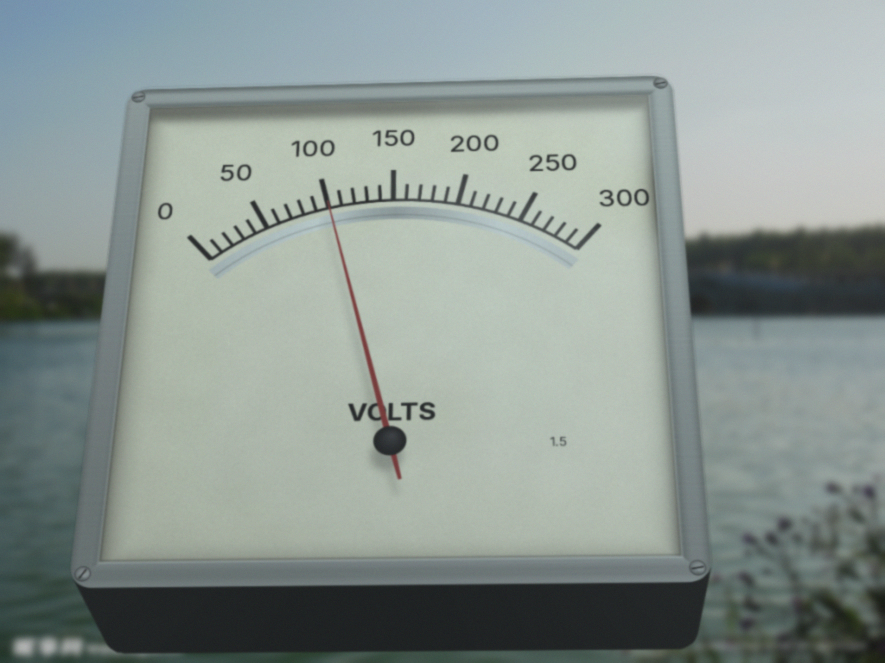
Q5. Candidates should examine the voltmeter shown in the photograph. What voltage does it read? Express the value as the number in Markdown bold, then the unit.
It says **100** V
